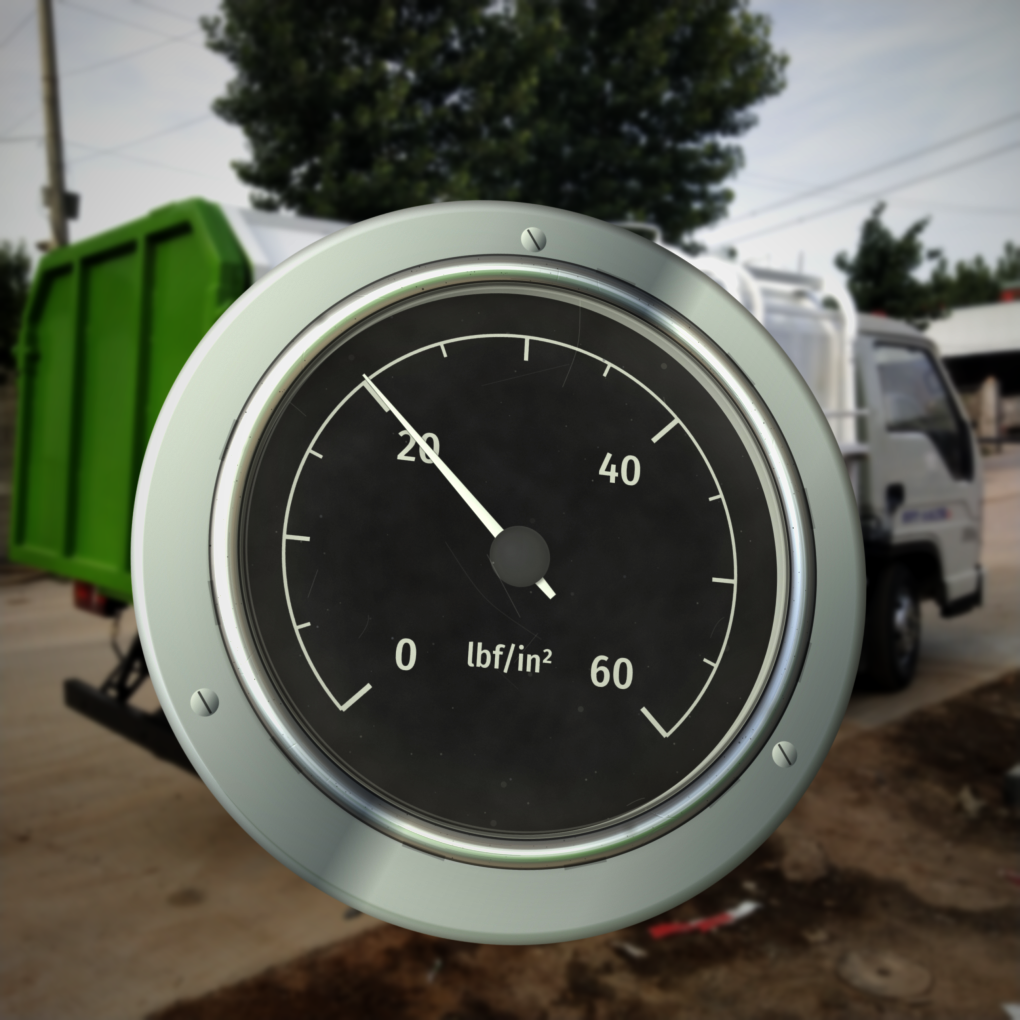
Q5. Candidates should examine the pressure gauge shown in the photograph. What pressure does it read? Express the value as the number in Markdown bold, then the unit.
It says **20** psi
